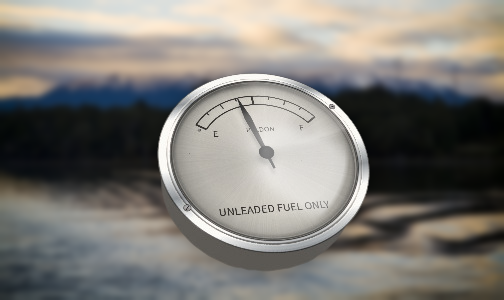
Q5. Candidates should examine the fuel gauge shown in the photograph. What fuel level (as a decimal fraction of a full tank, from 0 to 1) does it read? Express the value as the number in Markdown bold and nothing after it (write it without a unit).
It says **0.375**
